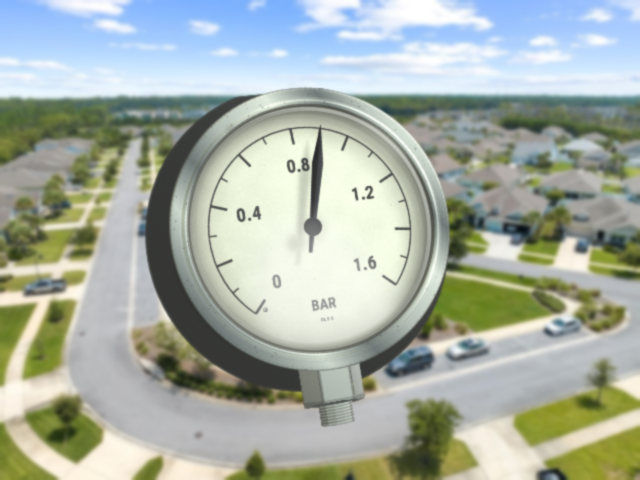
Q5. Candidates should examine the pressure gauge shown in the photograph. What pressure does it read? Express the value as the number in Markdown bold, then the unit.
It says **0.9** bar
